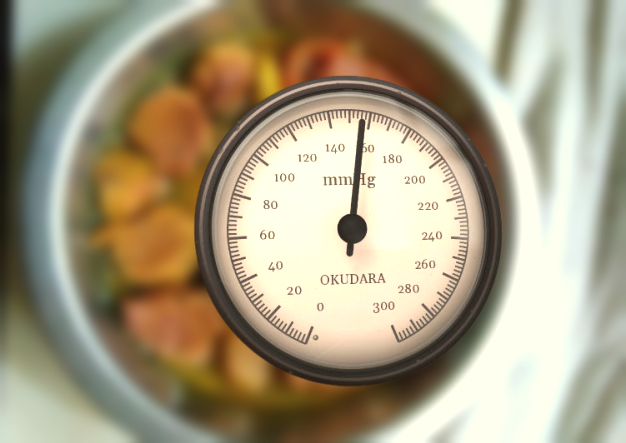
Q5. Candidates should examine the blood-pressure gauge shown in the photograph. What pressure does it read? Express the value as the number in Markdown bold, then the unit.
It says **156** mmHg
